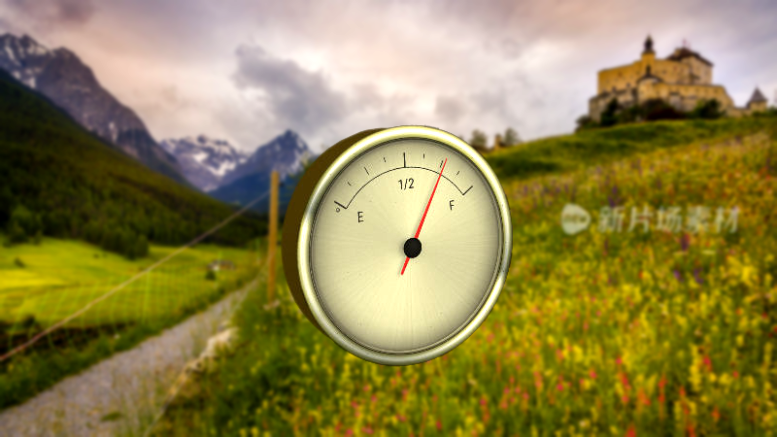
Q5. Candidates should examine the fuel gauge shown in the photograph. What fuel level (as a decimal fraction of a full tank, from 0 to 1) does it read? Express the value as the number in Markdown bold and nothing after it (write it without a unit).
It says **0.75**
